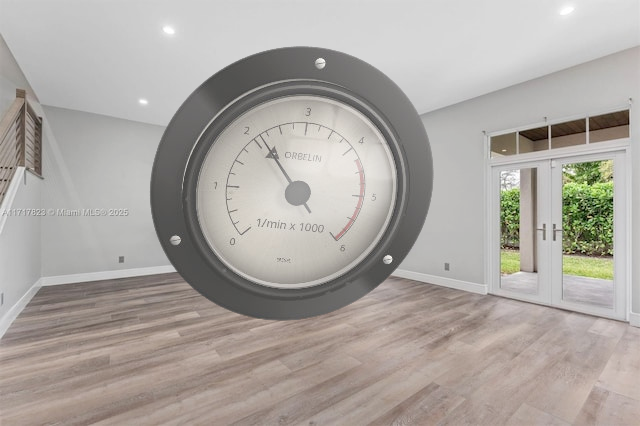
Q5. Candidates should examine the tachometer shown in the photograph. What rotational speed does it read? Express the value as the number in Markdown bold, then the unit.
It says **2125** rpm
